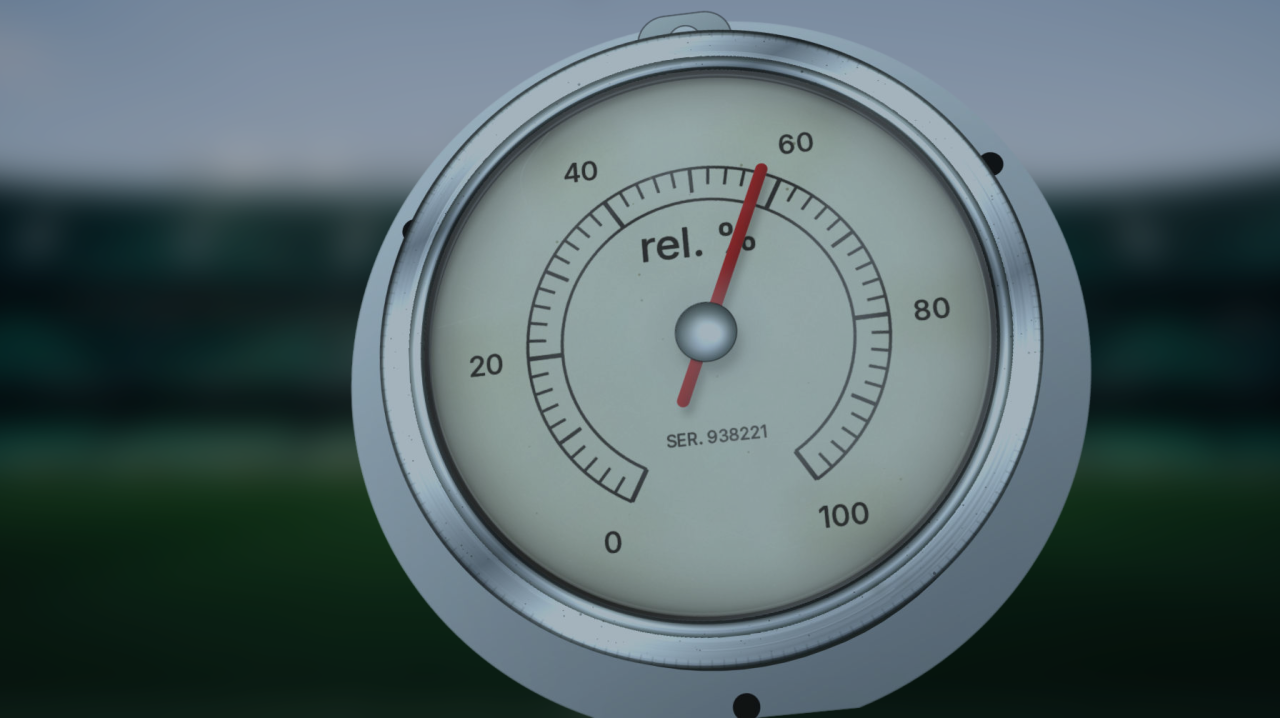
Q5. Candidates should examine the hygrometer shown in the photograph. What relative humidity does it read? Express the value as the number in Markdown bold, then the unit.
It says **58** %
